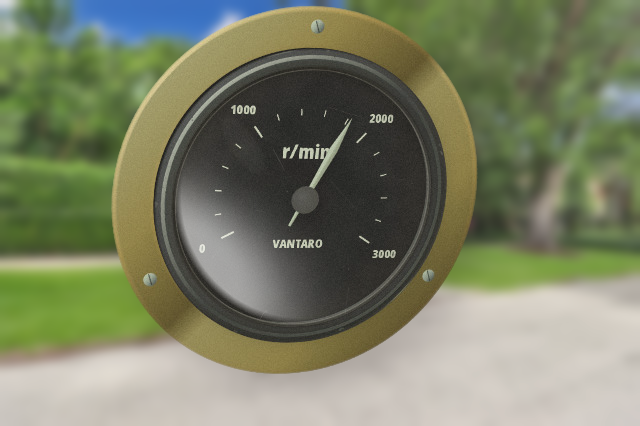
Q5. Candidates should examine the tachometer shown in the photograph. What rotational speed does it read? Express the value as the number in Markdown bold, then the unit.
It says **1800** rpm
